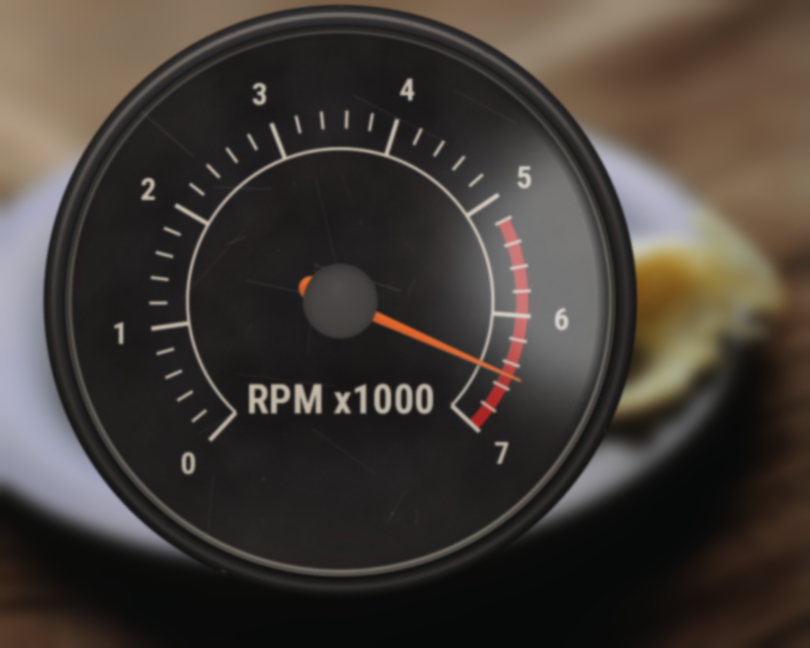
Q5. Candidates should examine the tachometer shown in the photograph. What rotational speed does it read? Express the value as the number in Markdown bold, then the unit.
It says **6500** rpm
